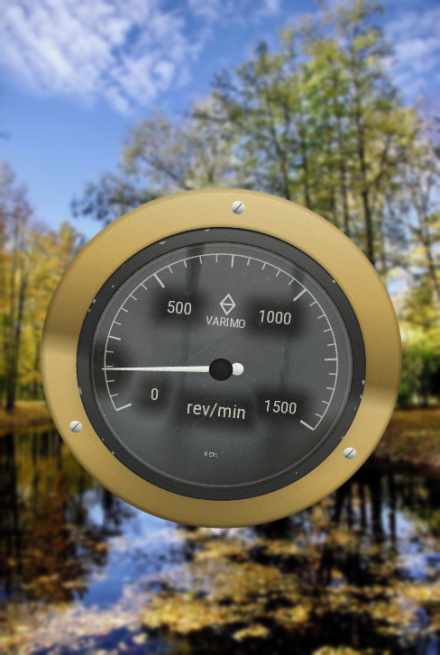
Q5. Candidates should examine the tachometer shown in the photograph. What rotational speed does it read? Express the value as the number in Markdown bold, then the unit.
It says **150** rpm
